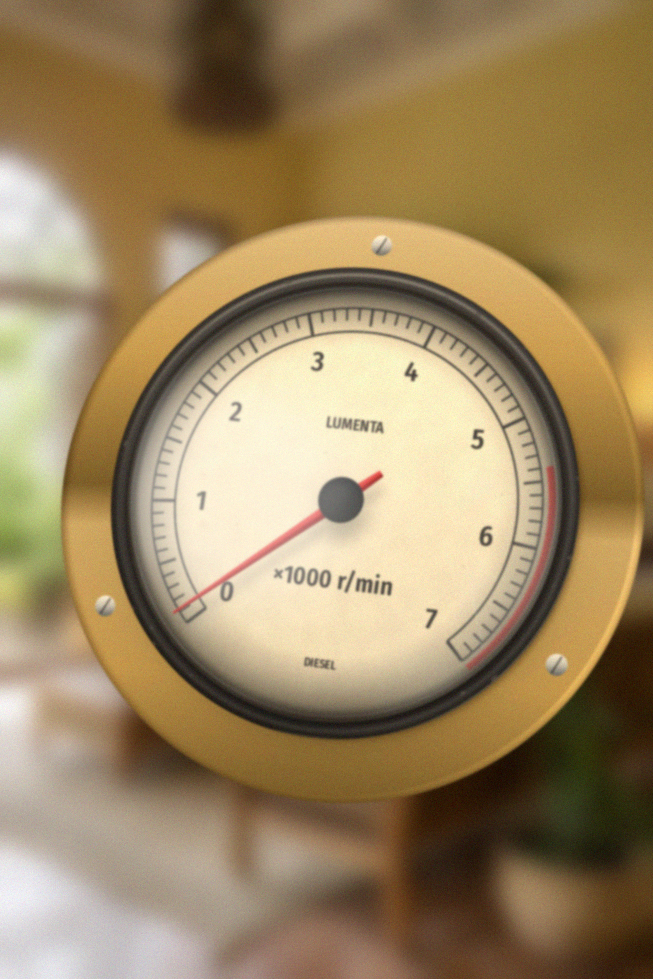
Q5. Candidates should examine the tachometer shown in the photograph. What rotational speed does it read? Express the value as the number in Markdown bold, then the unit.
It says **100** rpm
